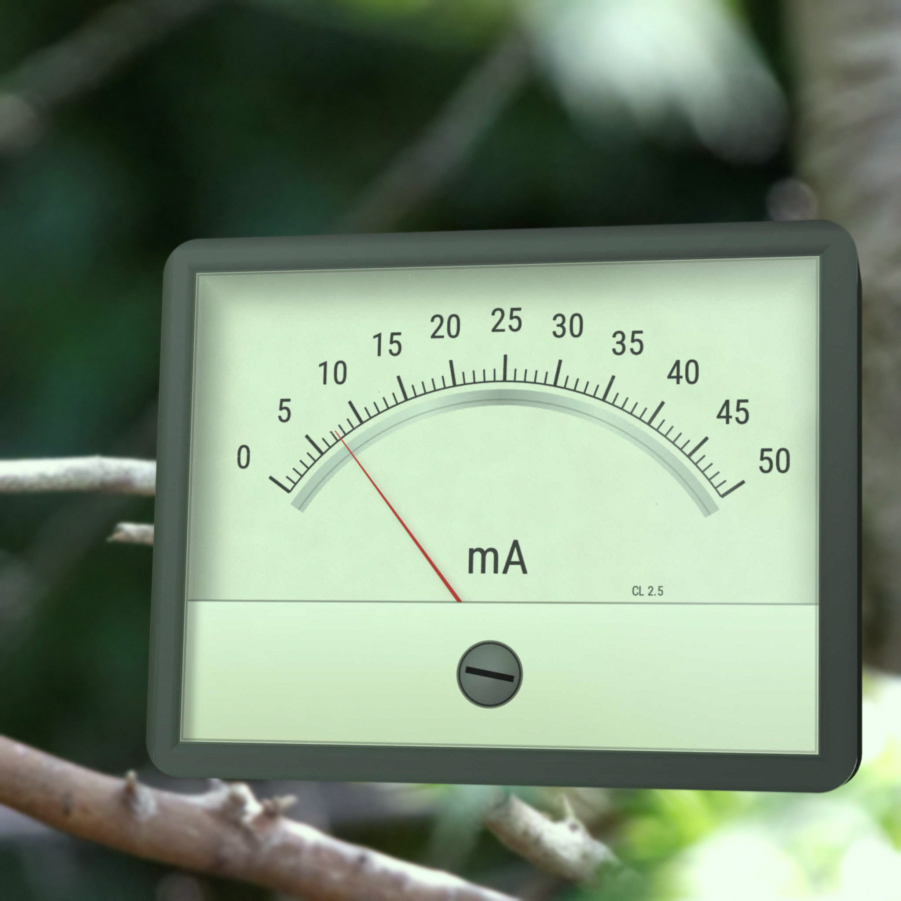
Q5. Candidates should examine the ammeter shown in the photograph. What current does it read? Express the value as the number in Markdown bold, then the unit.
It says **7.5** mA
